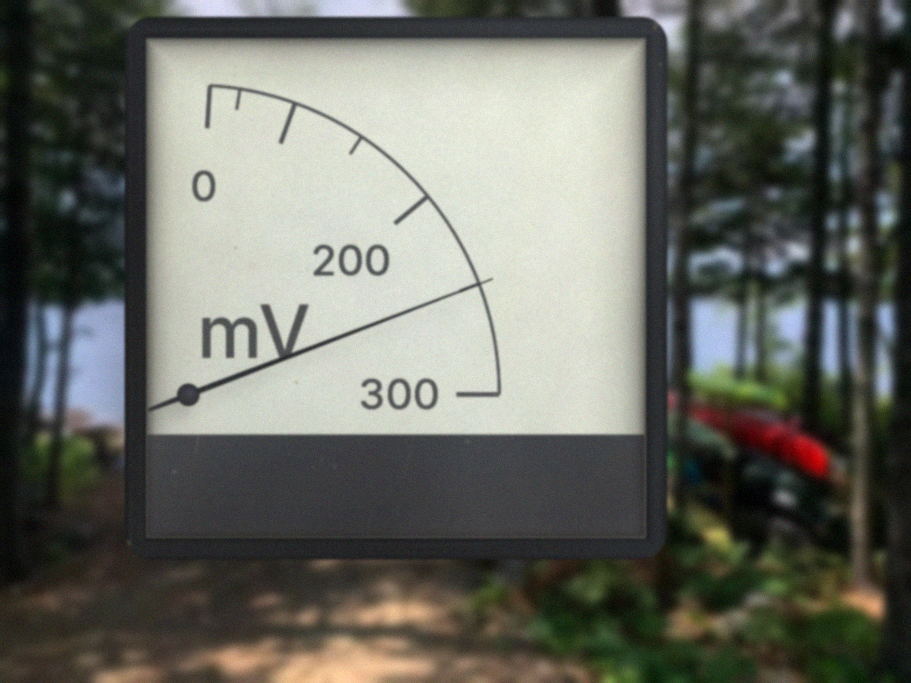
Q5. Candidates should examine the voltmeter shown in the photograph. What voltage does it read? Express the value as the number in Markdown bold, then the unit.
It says **250** mV
